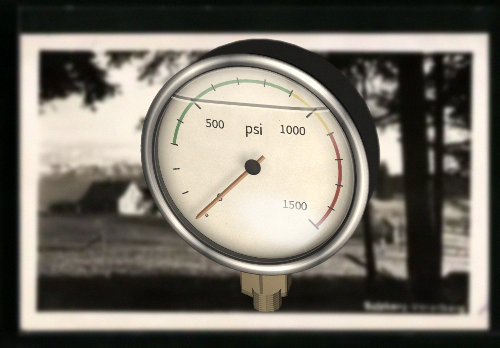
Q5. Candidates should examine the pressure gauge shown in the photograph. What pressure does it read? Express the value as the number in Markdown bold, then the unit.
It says **0** psi
